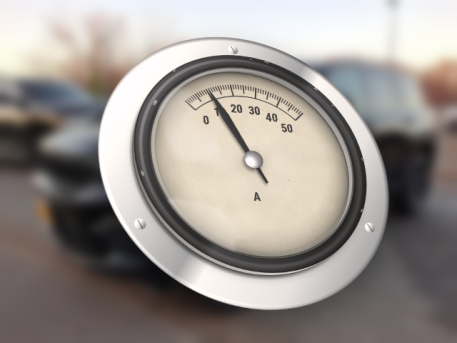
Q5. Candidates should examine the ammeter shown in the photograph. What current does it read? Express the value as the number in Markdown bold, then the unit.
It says **10** A
